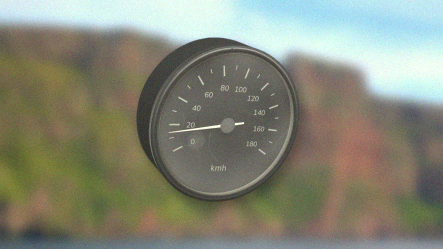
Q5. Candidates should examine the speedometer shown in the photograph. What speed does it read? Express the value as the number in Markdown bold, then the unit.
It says **15** km/h
